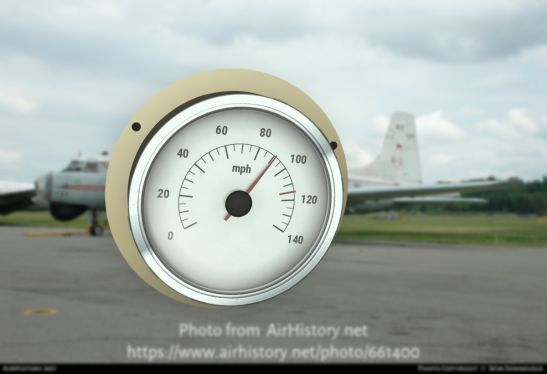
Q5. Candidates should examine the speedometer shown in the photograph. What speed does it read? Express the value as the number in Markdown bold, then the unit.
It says **90** mph
